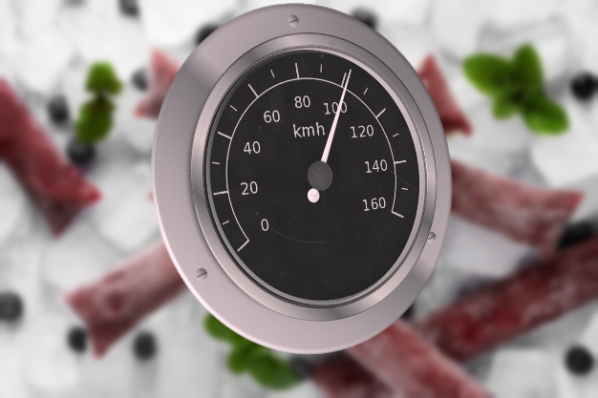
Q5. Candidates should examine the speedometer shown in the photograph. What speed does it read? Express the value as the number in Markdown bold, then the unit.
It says **100** km/h
